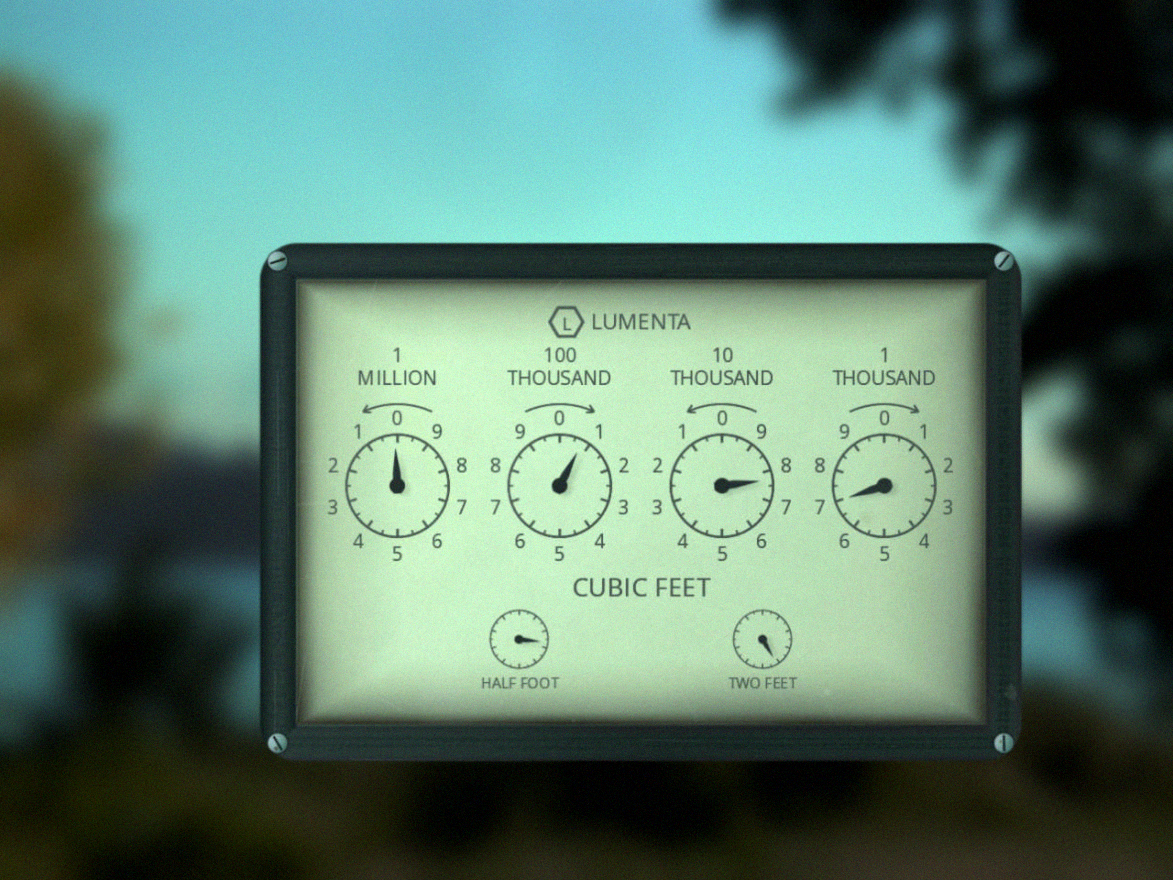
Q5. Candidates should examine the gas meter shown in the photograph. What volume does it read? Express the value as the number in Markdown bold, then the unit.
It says **7700** ft³
